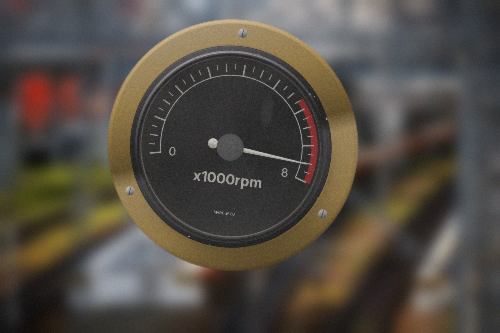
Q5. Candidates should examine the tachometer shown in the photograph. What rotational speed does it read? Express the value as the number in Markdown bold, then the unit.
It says **7500** rpm
